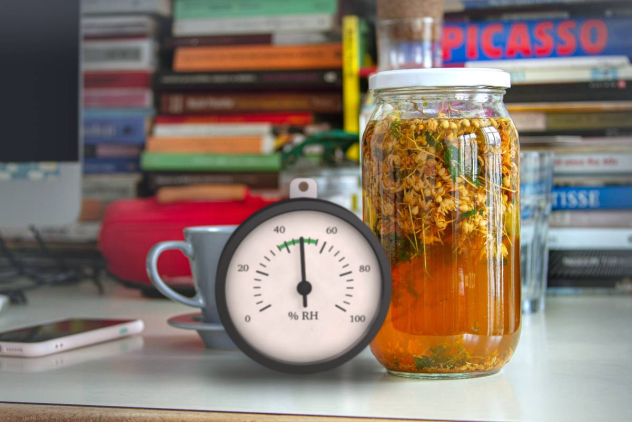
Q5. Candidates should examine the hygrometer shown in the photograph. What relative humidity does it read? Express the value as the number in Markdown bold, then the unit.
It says **48** %
